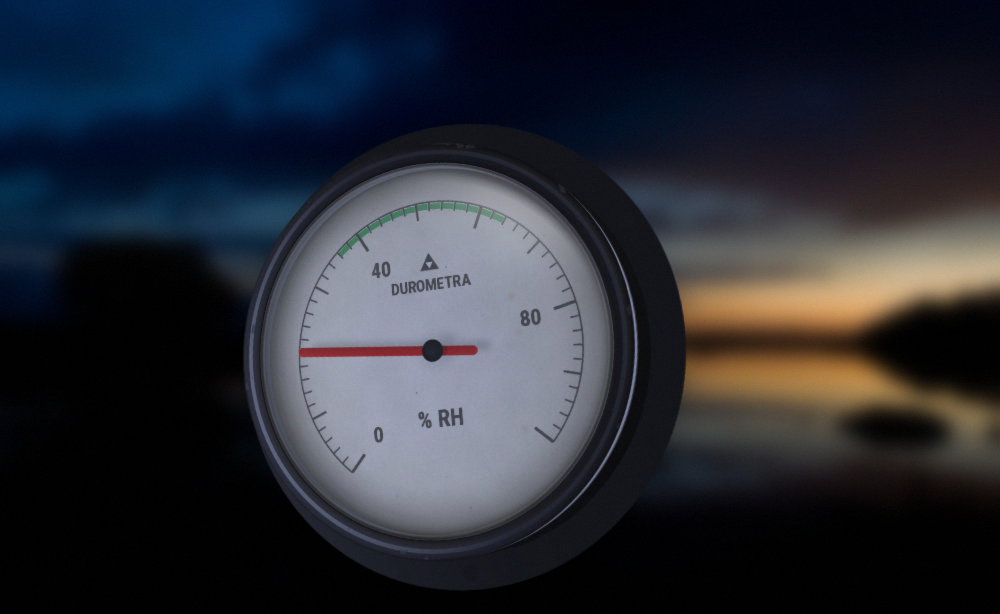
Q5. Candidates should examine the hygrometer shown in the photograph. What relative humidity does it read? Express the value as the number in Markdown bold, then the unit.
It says **20** %
